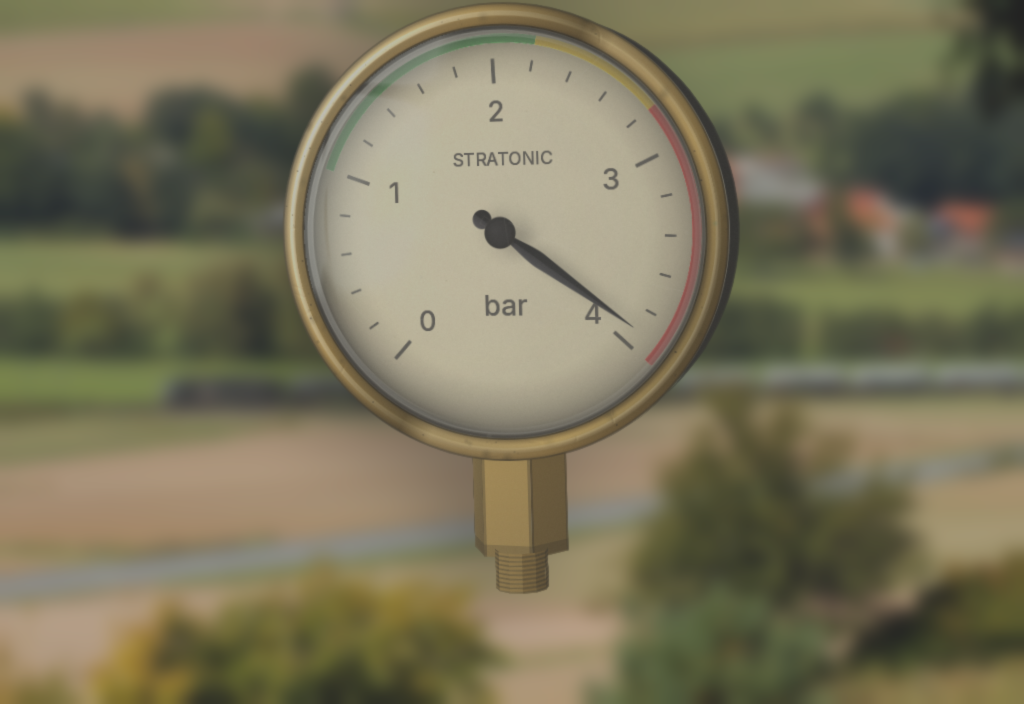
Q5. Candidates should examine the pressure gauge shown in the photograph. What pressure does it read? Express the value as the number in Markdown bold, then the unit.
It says **3.9** bar
